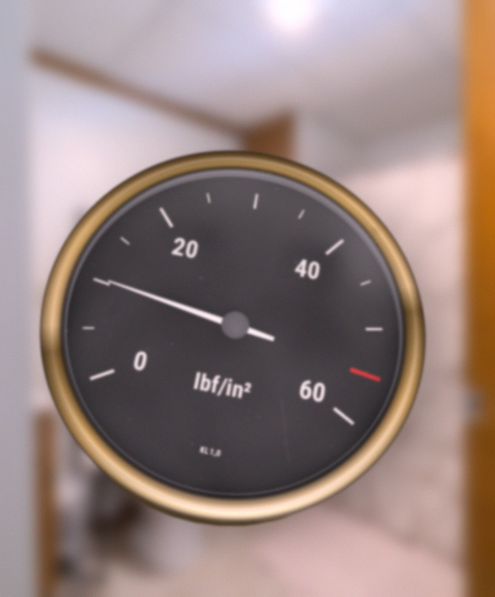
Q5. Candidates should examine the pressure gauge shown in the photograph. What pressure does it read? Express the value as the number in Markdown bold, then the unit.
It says **10** psi
